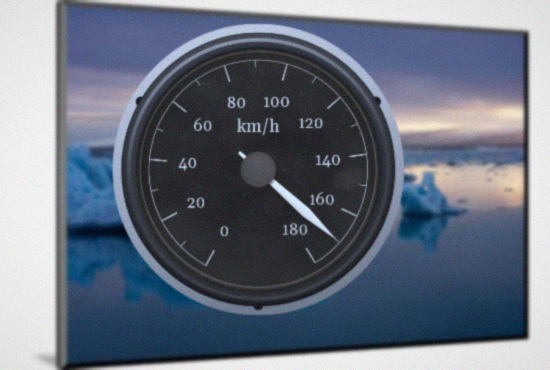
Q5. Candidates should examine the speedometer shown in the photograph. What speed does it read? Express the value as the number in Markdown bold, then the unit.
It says **170** km/h
